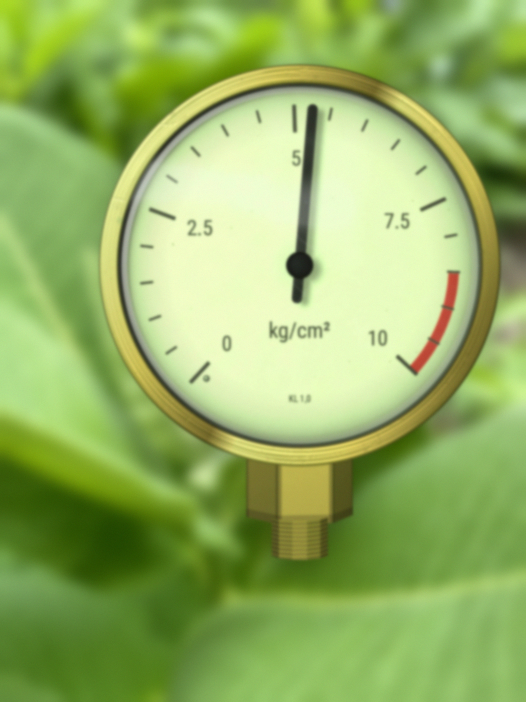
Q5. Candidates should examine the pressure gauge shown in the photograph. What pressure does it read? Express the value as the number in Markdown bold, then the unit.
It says **5.25** kg/cm²
